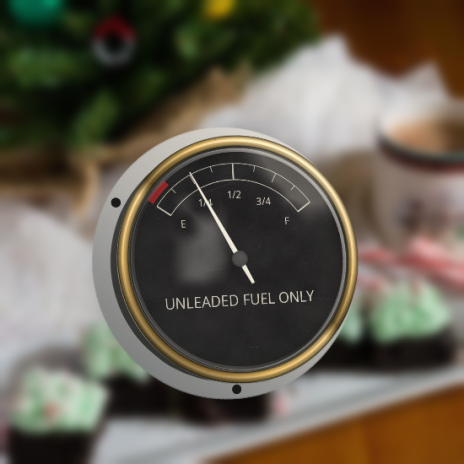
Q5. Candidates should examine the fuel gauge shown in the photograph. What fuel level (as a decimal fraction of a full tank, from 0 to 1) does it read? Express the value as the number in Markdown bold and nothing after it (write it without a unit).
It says **0.25**
